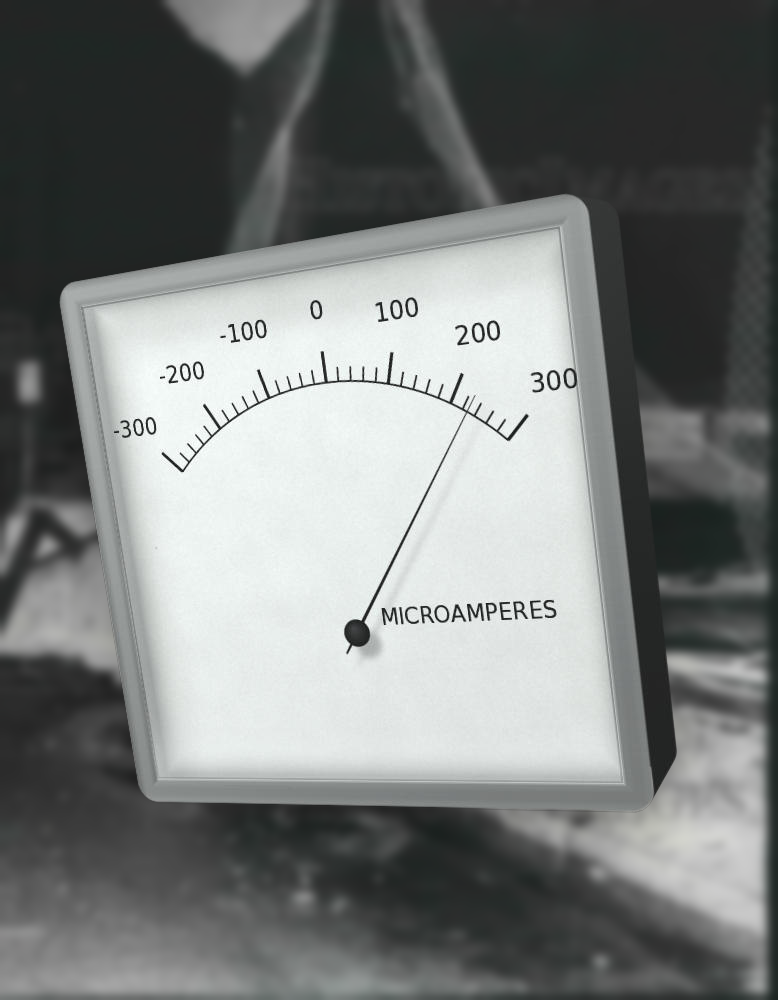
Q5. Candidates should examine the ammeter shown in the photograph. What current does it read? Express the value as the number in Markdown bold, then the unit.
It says **230** µA
